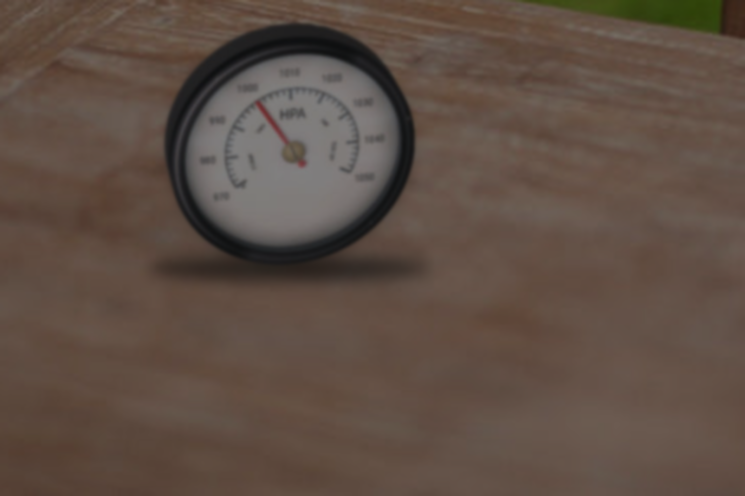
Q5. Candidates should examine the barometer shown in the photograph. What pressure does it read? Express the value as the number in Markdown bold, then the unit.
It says **1000** hPa
